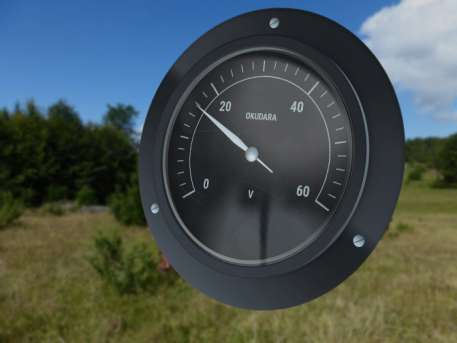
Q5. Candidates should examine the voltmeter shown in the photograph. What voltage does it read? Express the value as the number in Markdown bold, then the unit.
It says **16** V
